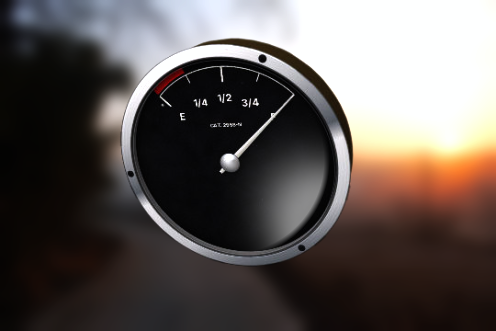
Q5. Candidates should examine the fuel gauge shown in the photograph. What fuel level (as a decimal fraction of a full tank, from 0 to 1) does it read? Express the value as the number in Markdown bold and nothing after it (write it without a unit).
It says **1**
